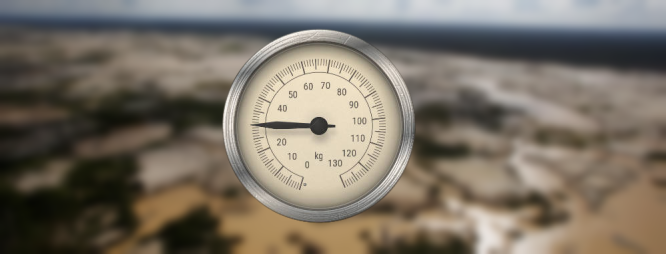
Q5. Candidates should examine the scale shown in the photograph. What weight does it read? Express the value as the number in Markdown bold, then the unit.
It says **30** kg
